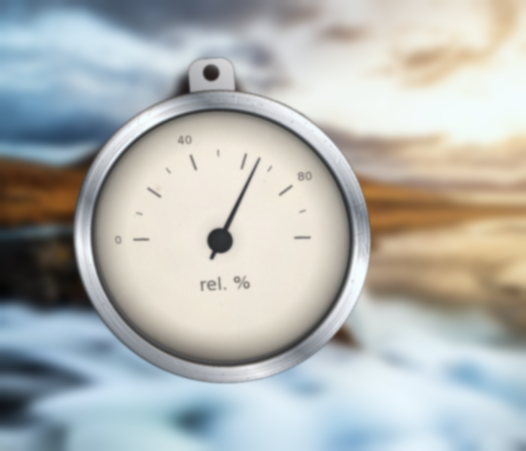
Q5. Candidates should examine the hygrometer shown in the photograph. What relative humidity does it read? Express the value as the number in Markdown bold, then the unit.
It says **65** %
